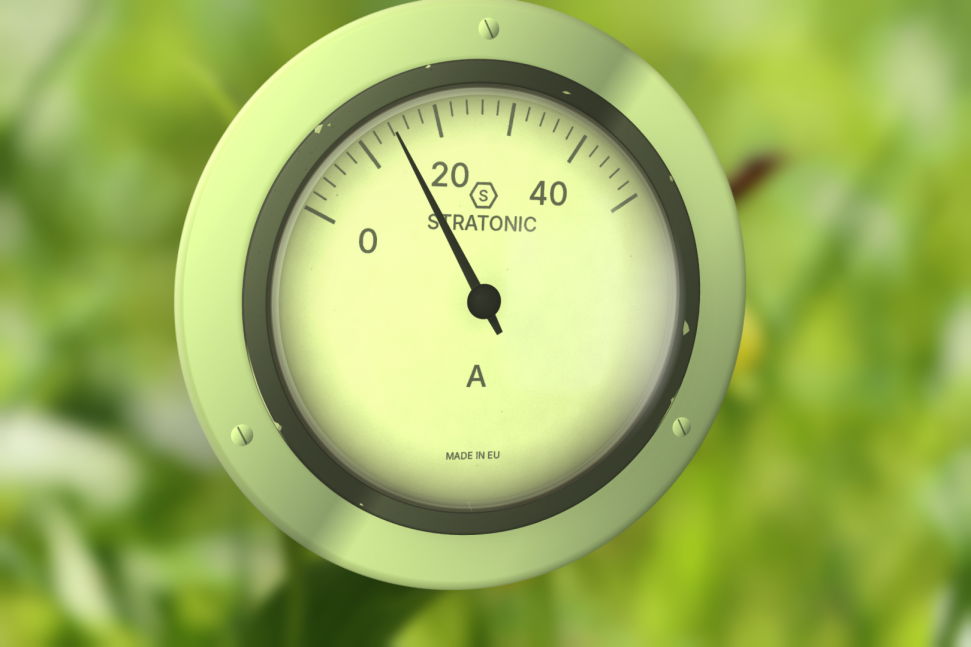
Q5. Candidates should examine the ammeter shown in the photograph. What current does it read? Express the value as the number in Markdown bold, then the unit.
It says **14** A
